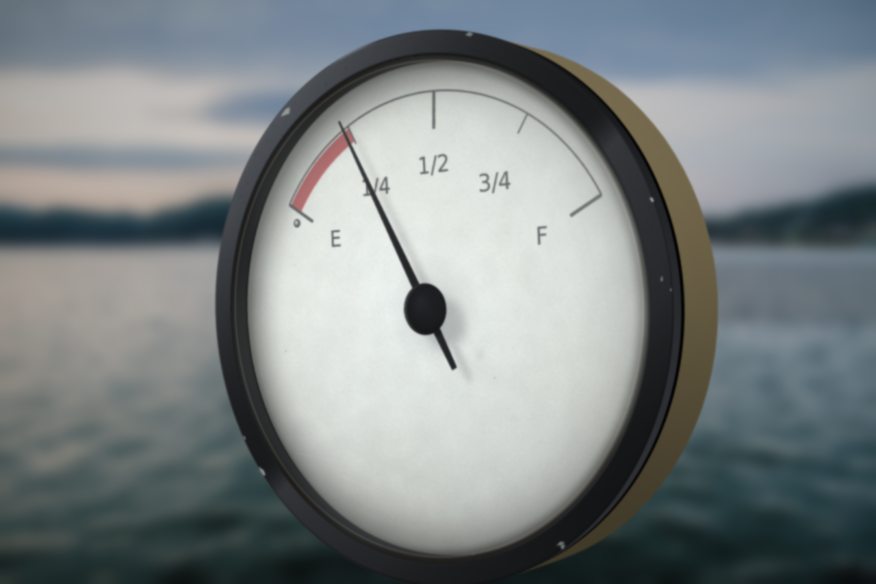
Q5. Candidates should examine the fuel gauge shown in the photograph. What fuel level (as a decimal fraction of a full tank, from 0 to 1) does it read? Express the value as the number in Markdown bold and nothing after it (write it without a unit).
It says **0.25**
